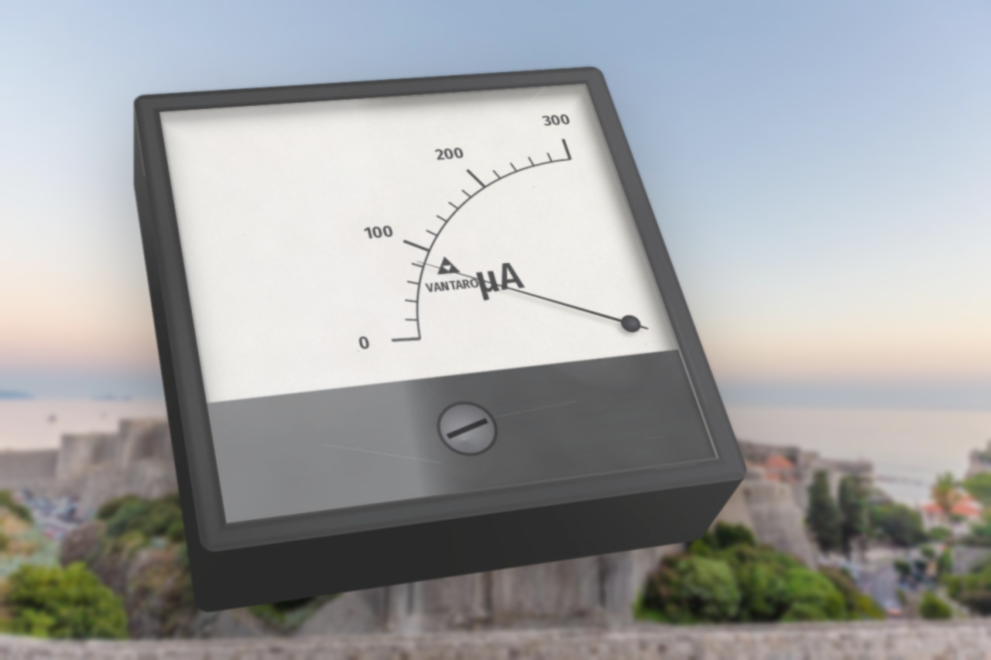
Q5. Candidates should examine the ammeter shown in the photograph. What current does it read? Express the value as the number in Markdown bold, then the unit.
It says **80** µA
